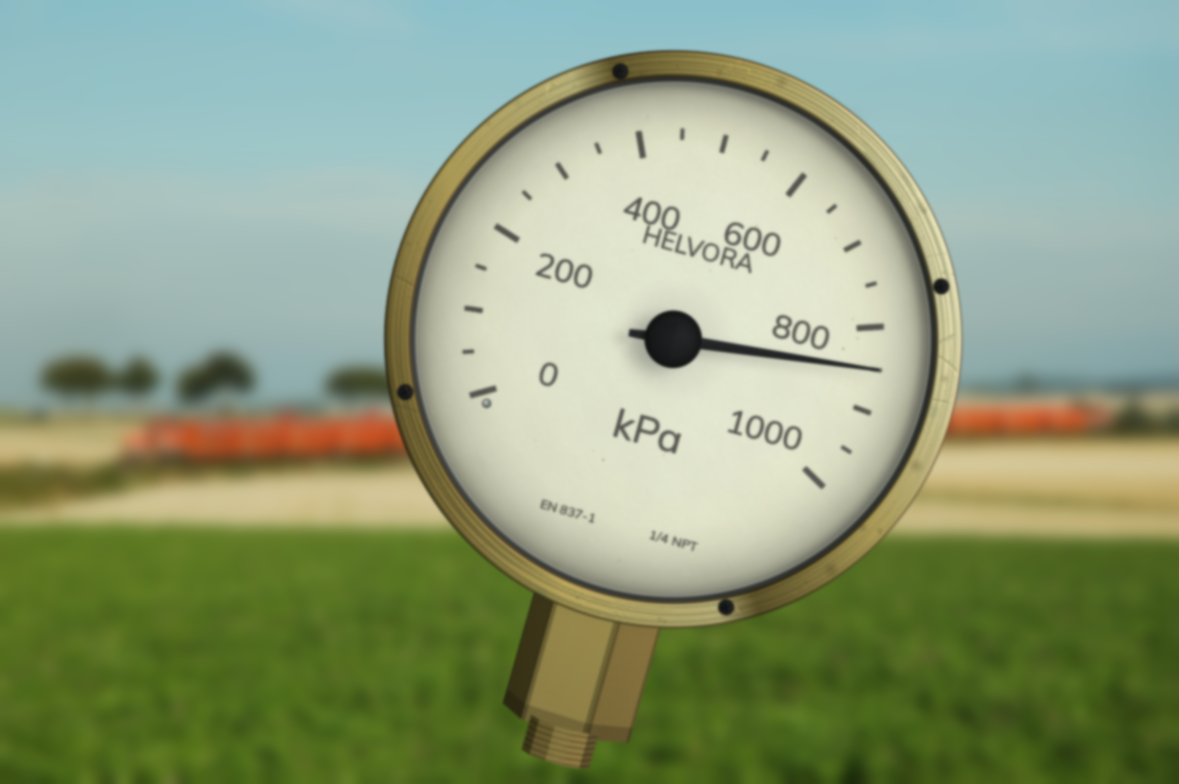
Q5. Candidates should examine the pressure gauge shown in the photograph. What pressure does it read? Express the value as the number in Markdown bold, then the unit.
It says **850** kPa
